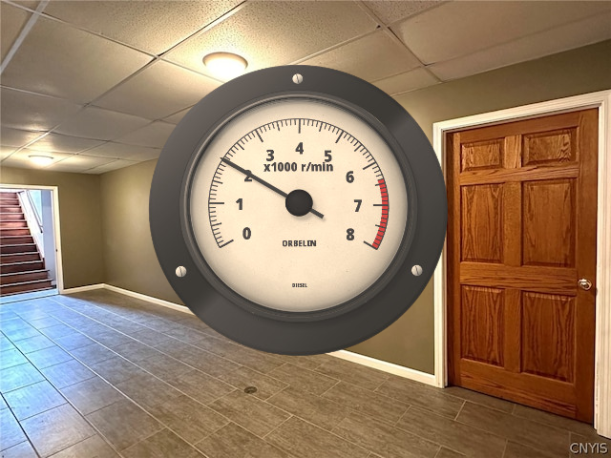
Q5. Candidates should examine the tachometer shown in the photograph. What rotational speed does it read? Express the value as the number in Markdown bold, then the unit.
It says **2000** rpm
